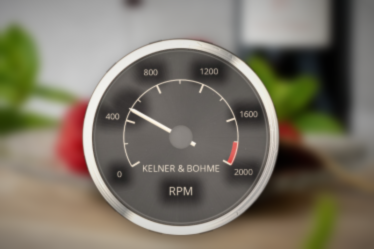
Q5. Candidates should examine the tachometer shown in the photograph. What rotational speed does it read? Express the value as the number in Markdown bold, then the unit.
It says **500** rpm
